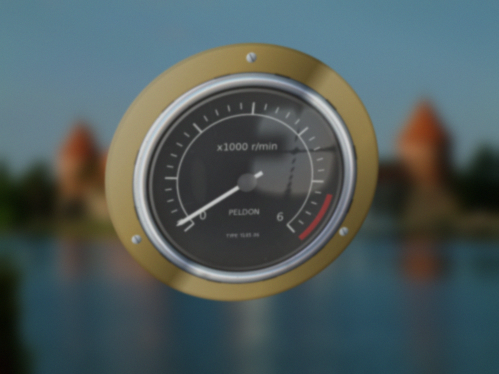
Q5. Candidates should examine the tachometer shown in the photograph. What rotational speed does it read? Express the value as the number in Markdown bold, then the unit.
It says **200** rpm
